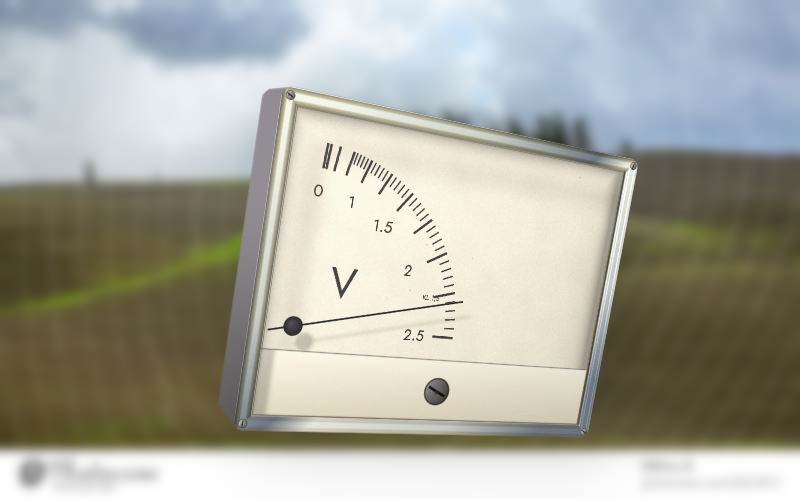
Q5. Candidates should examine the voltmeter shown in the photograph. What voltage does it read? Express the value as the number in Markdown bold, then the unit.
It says **2.3** V
